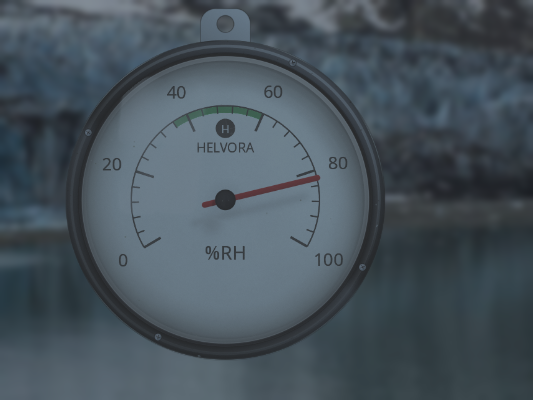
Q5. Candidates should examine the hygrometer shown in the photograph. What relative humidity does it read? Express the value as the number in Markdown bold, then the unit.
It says **82** %
